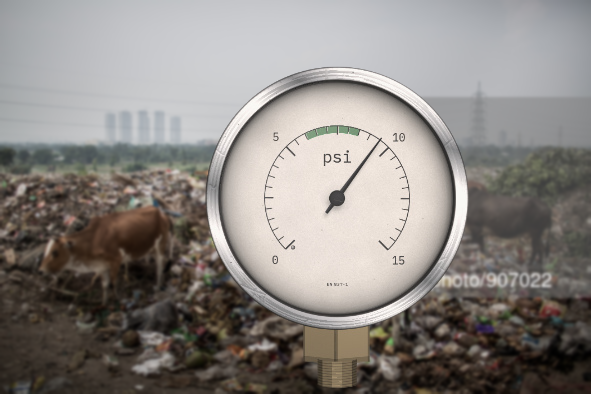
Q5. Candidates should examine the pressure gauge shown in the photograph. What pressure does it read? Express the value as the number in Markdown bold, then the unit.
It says **9.5** psi
